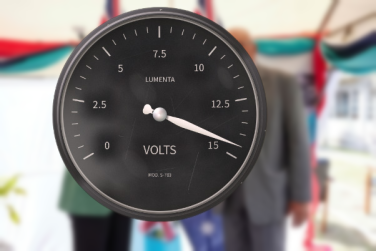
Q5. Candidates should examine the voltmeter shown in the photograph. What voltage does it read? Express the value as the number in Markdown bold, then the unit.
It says **14.5** V
